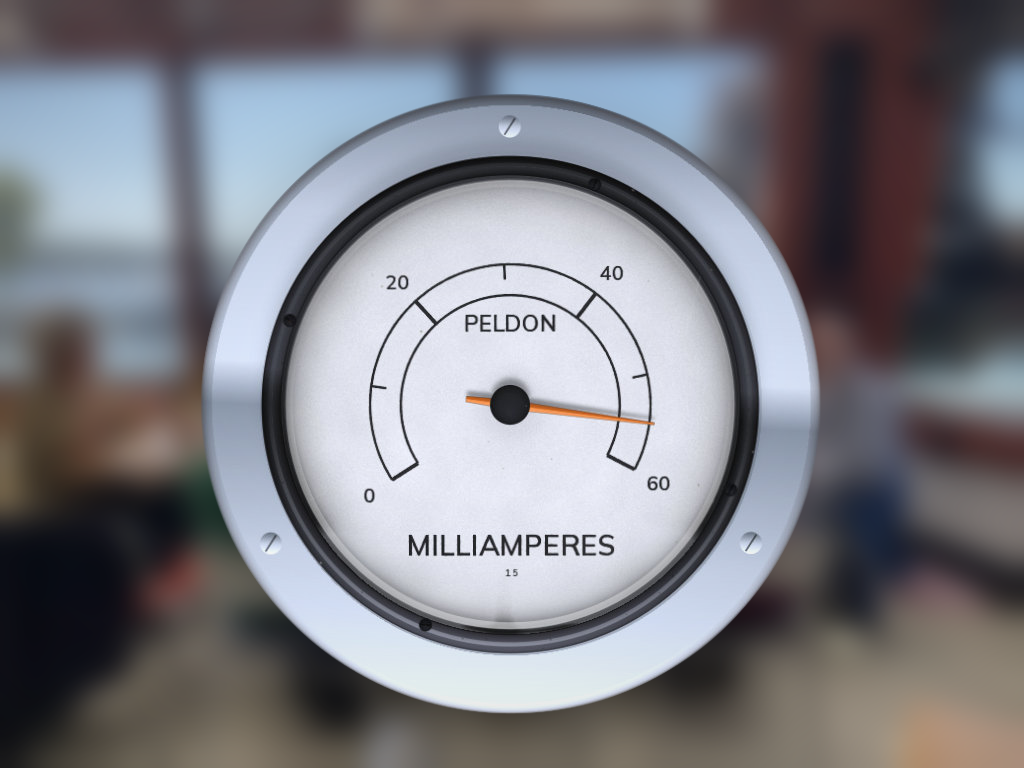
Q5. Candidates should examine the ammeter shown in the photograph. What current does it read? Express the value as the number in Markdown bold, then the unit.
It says **55** mA
